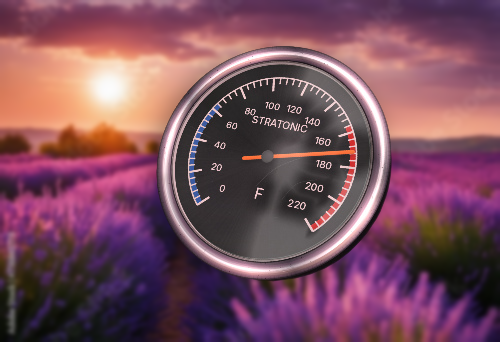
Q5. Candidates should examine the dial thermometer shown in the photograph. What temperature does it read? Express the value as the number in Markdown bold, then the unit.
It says **172** °F
